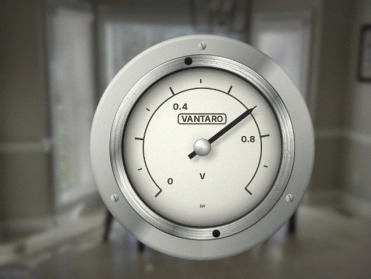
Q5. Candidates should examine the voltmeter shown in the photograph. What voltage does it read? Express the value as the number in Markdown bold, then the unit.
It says **0.7** V
